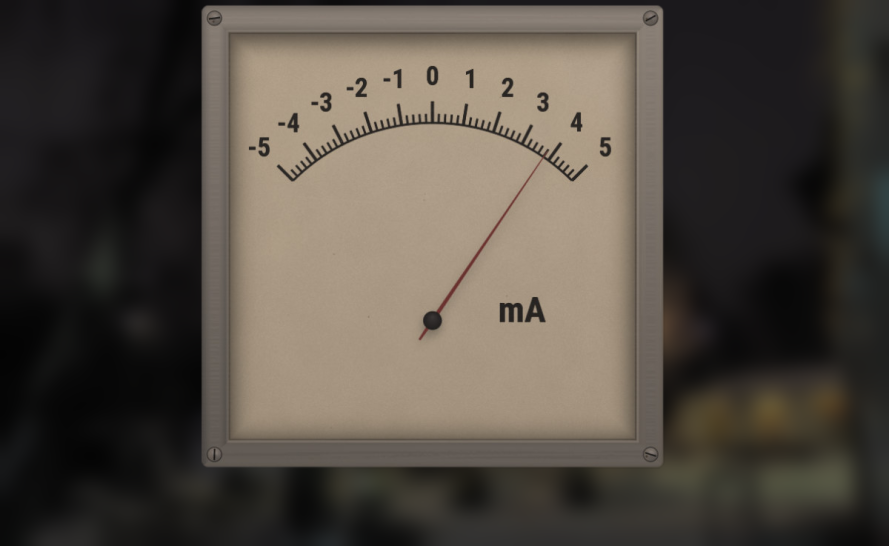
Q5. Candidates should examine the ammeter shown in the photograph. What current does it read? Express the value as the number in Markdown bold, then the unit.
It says **3.8** mA
